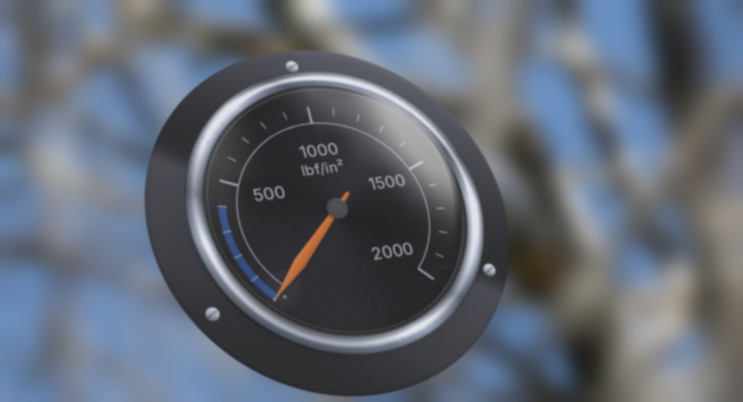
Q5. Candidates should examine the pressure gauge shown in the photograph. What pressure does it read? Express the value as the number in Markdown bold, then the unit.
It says **0** psi
